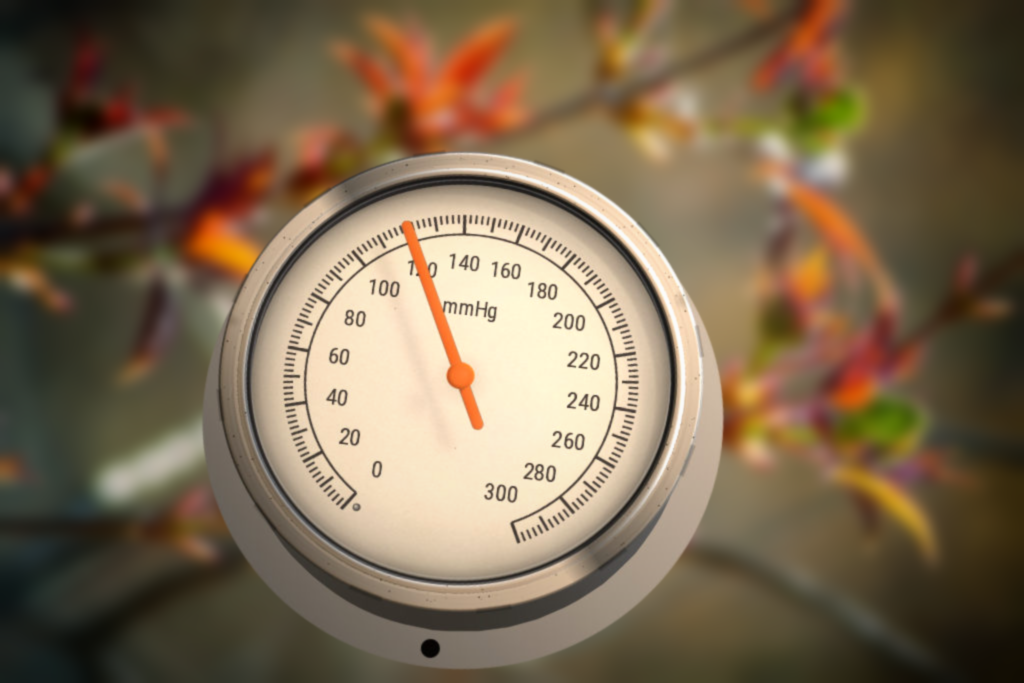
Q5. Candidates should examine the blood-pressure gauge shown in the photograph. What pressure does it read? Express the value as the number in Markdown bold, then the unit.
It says **120** mmHg
